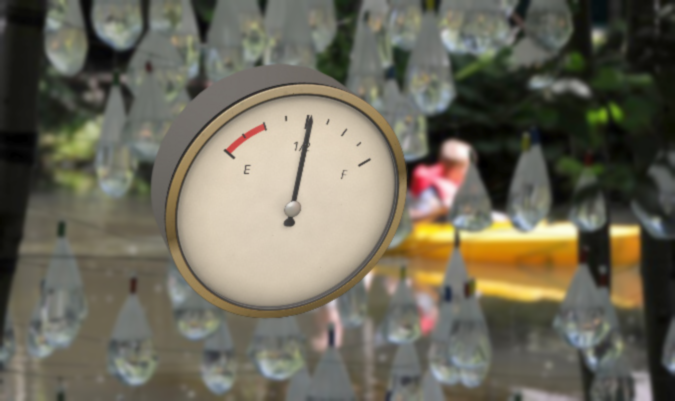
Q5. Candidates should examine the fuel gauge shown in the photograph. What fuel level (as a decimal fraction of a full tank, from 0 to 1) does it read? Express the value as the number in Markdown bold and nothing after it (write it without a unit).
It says **0.5**
